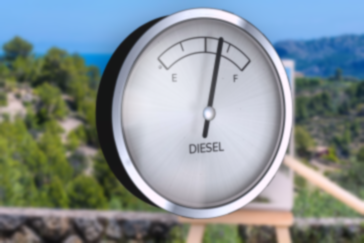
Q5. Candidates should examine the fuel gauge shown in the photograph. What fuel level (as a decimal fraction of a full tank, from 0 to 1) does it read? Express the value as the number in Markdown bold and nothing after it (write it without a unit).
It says **0.625**
